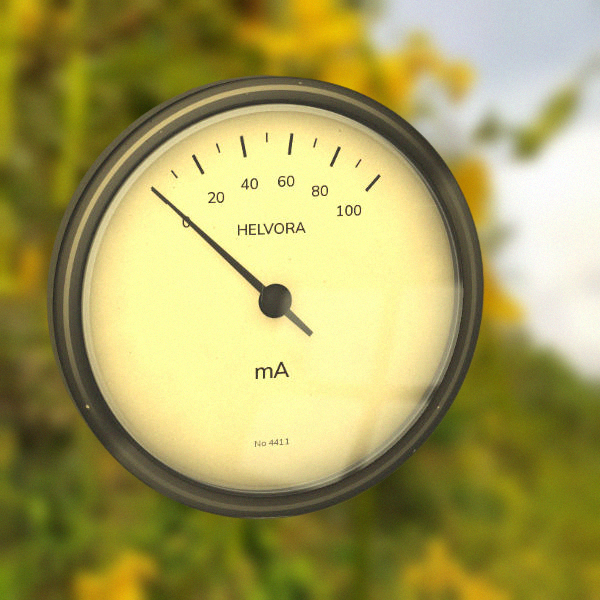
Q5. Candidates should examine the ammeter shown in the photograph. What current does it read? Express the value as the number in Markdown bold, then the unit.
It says **0** mA
